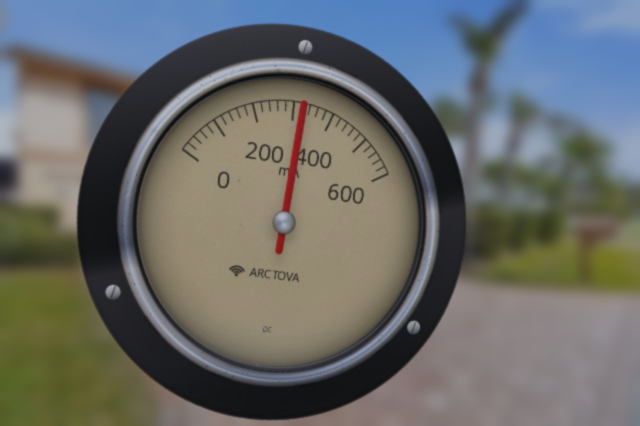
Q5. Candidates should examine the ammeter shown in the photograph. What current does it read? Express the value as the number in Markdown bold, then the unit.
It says **320** mA
